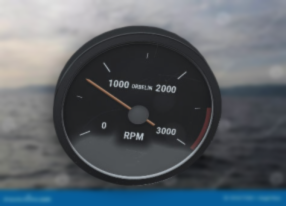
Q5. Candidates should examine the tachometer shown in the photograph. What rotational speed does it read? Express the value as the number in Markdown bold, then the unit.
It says **750** rpm
